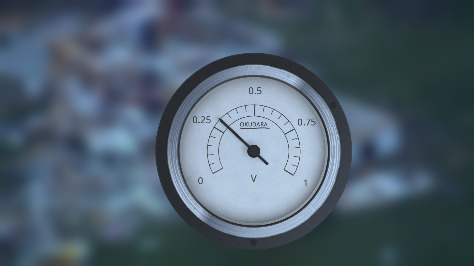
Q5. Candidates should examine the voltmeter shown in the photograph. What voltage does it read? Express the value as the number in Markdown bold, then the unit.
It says **0.3** V
